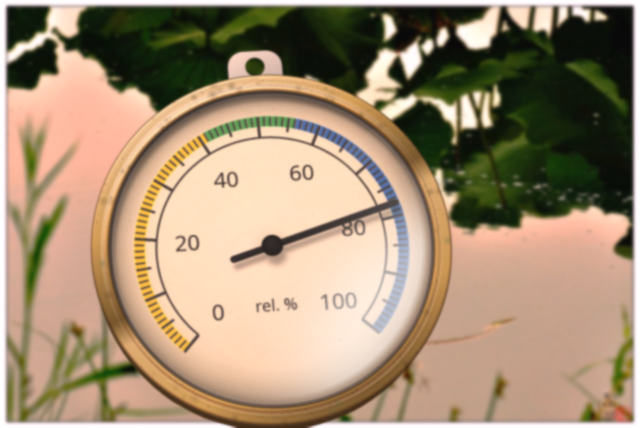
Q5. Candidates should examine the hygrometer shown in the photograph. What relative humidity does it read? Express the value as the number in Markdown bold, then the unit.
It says **78** %
